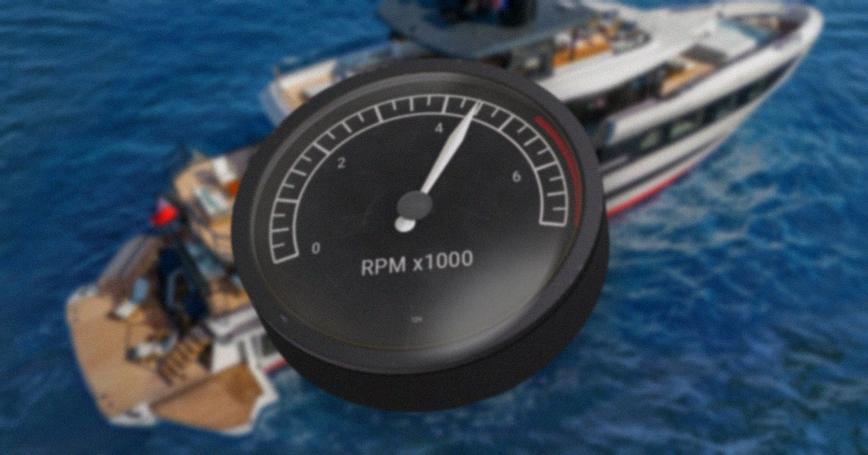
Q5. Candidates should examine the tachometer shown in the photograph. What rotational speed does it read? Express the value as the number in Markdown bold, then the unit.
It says **4500** rpm
